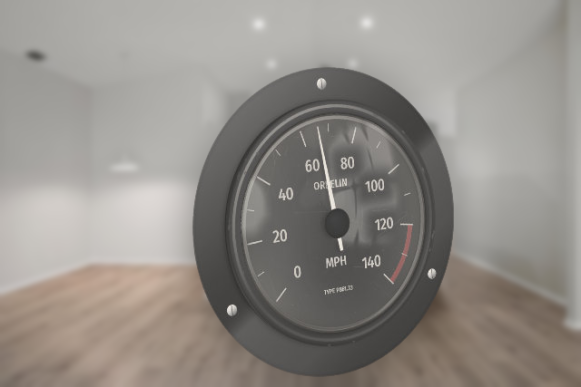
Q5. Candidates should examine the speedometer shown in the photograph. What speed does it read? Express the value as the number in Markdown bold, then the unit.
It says **65** mph
